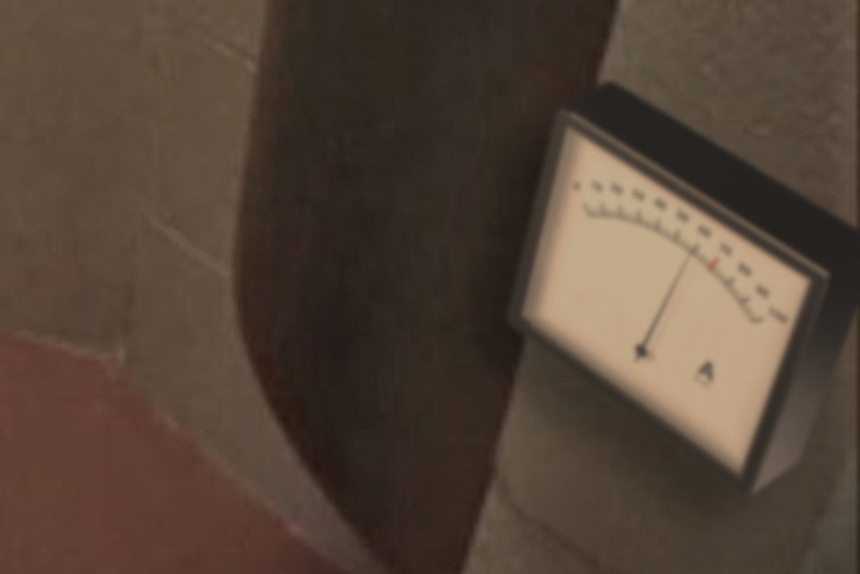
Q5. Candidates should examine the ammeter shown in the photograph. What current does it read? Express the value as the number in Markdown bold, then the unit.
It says **60** A
